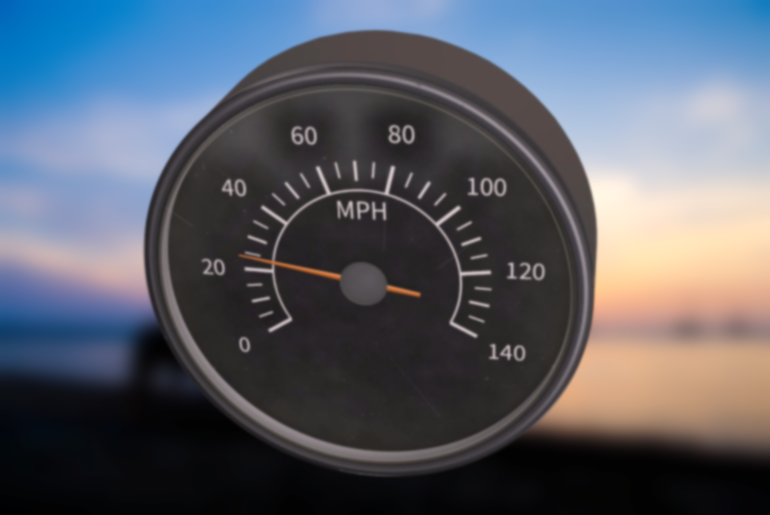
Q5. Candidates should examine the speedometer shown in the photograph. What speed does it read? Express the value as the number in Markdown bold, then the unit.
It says **25** mph
